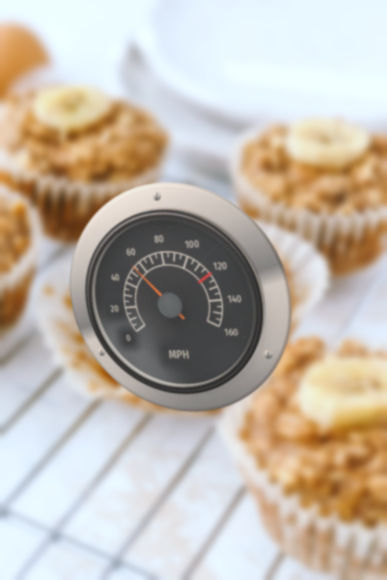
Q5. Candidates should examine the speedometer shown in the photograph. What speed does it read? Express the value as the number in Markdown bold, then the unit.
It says **55** mph
